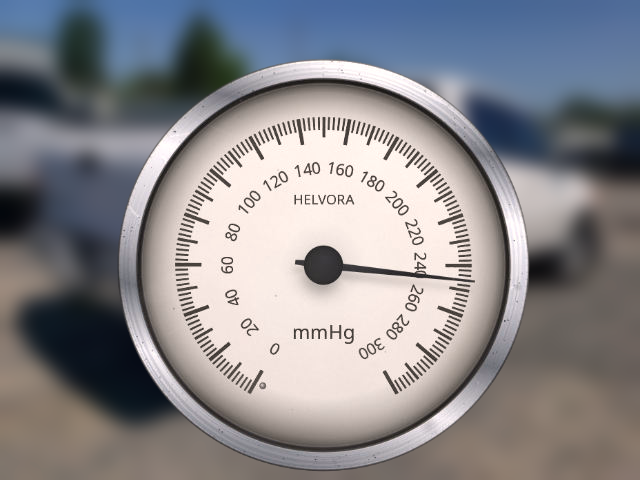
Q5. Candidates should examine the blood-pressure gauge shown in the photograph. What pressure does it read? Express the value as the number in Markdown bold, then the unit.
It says **246** mmHg
